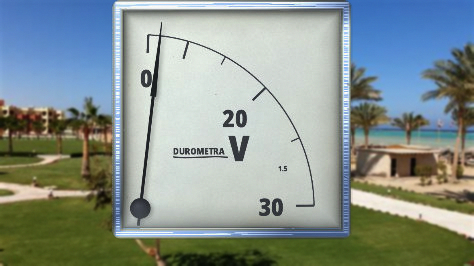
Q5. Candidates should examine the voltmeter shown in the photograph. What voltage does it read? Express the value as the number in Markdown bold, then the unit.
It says **5** V
